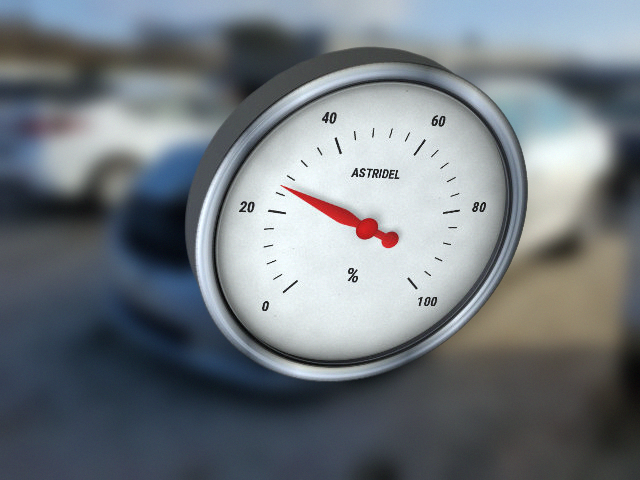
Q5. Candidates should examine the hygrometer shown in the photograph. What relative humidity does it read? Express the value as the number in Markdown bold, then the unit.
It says **26** %
